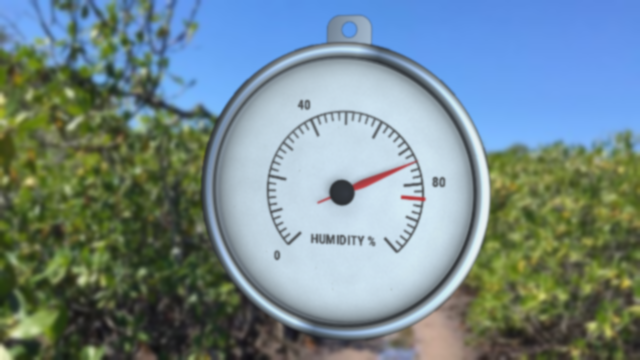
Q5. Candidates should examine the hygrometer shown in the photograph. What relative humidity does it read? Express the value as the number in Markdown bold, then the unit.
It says **74** %
